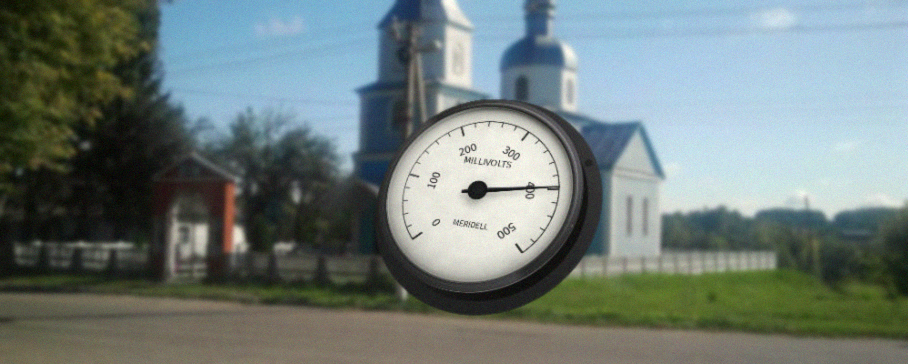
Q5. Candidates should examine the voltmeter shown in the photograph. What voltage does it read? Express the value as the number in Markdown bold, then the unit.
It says **400** mV
